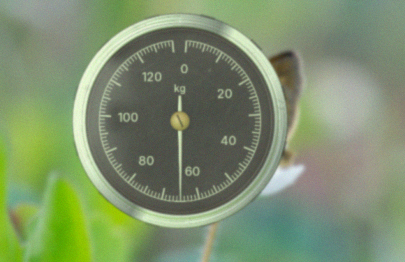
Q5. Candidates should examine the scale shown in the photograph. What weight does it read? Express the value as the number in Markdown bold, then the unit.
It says **65** kg
